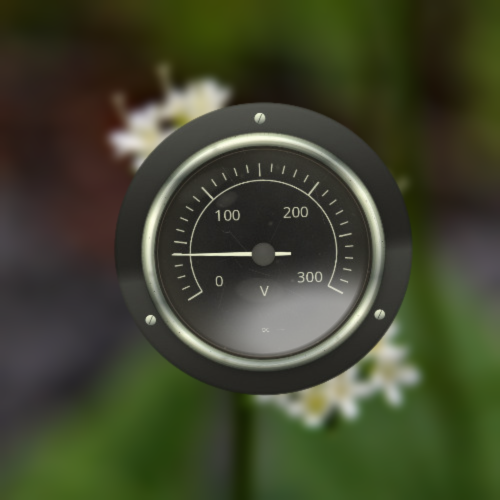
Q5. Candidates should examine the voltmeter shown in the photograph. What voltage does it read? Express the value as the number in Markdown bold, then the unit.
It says **40** V
